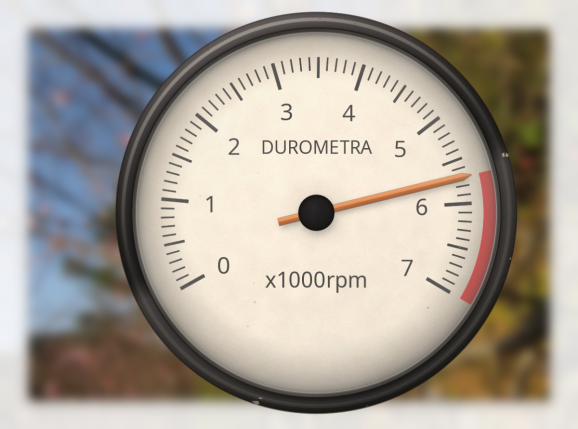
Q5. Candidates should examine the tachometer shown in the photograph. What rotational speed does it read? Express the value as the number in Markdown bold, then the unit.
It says **5700** rpm
